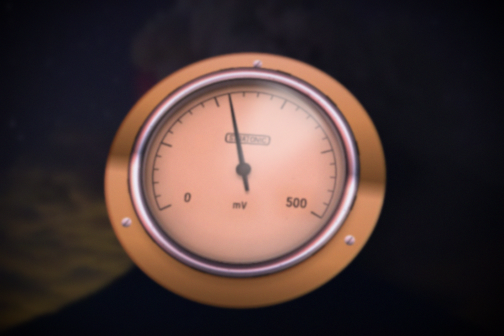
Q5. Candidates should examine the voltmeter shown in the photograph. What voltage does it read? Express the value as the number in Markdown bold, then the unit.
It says **220** mV
